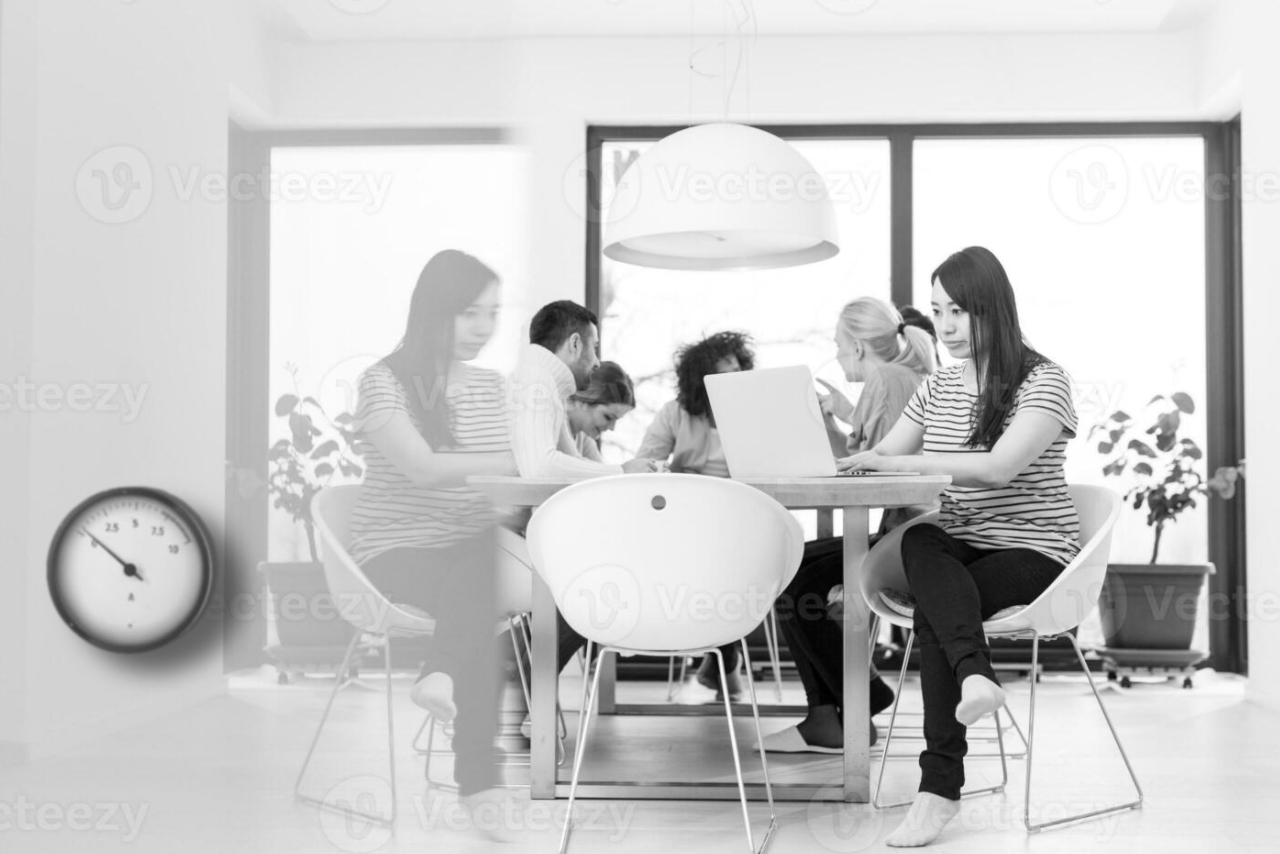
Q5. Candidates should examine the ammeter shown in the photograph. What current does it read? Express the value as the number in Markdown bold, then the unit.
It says **0.5** A
